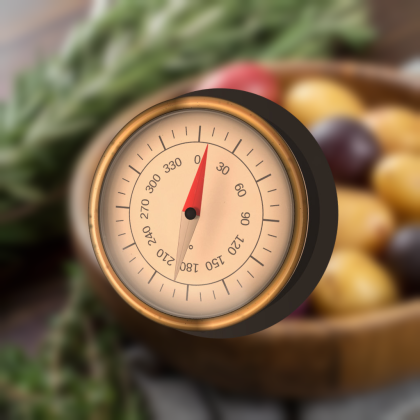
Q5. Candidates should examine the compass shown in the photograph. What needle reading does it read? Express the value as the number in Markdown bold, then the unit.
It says **10** °
